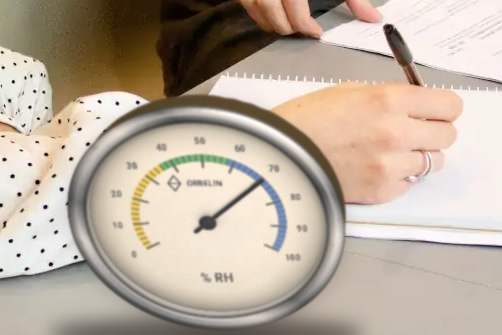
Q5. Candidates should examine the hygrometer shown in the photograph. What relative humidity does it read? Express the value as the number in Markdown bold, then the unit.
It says **70** %
